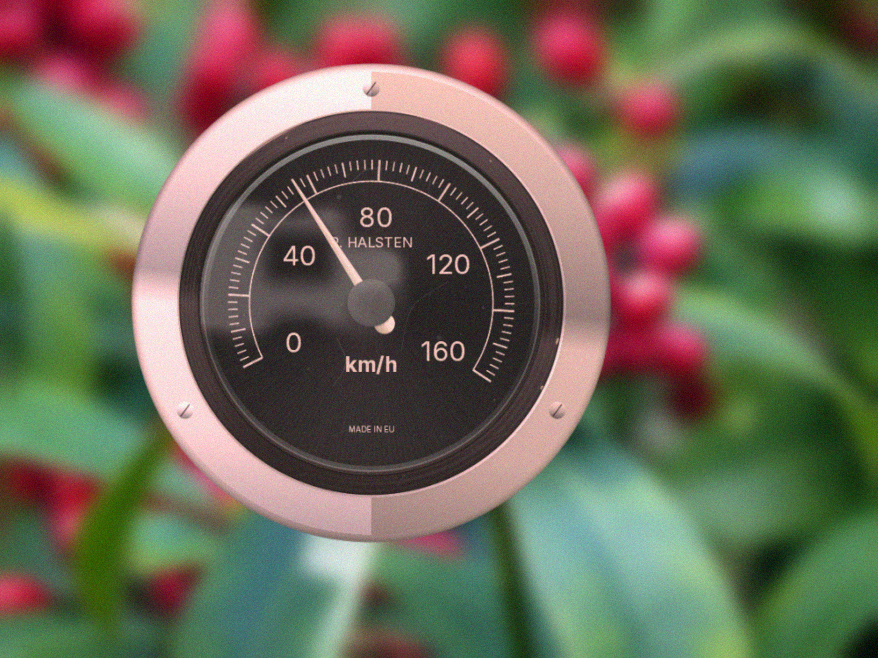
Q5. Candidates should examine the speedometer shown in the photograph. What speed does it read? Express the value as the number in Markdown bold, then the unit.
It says **56** km/h
